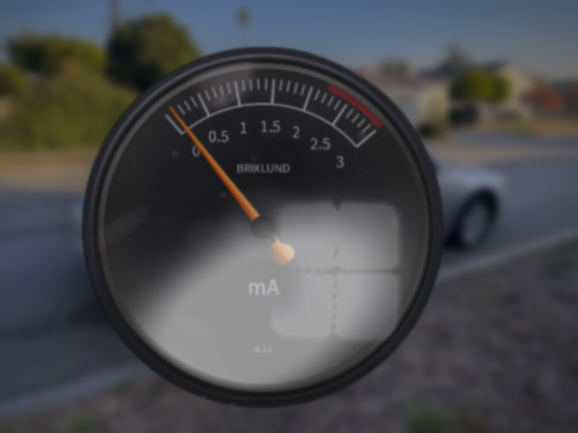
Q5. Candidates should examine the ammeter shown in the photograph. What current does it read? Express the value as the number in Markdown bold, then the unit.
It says **0.1** mA
